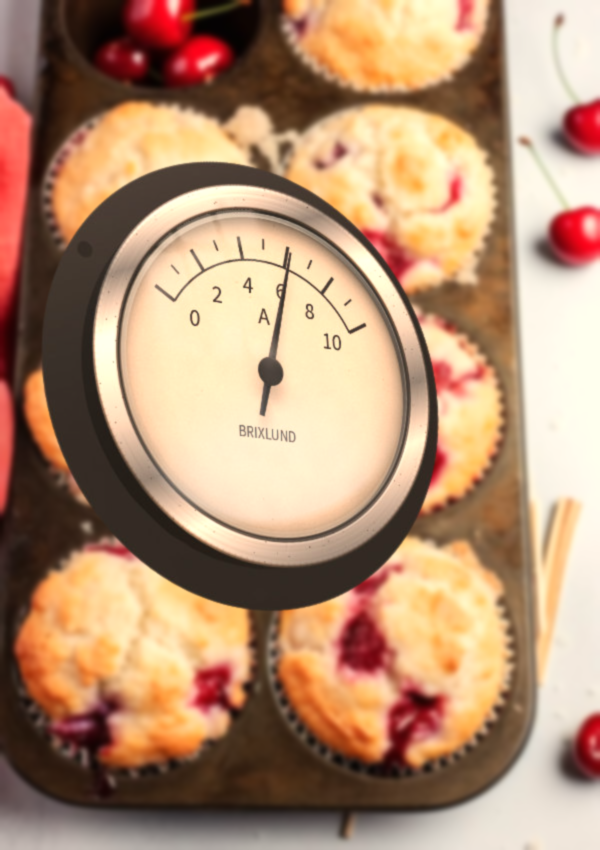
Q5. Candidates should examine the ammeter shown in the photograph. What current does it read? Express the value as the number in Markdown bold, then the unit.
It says **6** A
